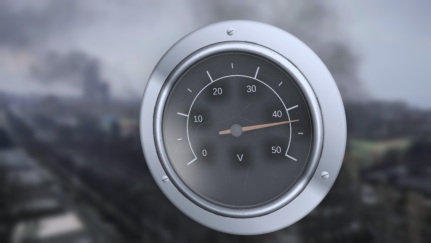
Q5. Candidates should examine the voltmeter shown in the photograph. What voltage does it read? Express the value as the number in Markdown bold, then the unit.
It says **42.5** V
